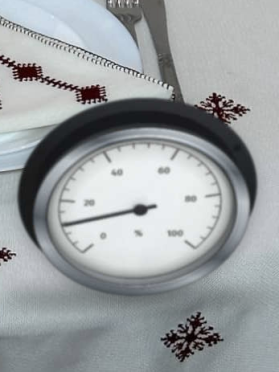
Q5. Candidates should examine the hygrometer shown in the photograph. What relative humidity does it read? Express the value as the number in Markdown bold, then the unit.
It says **12** %
